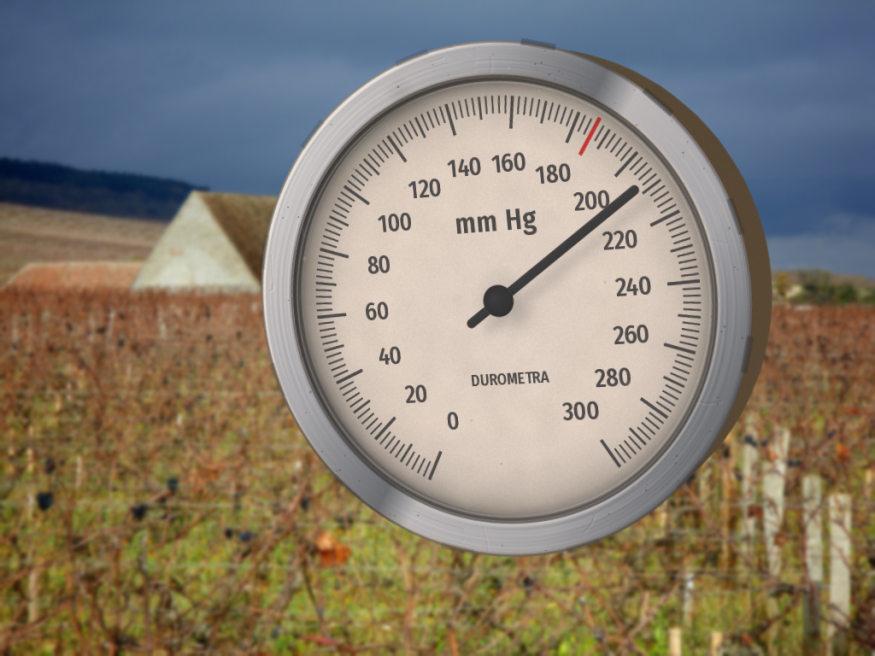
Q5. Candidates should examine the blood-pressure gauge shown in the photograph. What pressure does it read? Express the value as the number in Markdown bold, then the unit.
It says **208** mmHg
